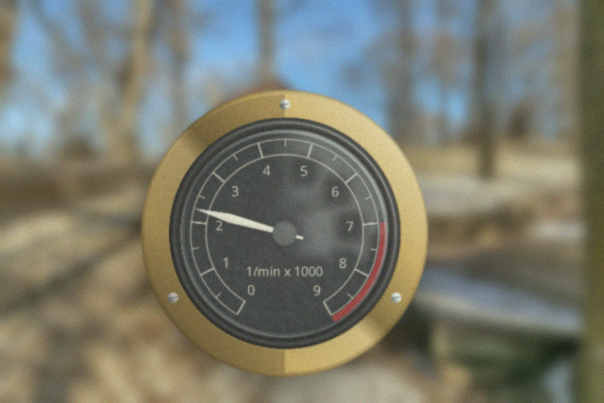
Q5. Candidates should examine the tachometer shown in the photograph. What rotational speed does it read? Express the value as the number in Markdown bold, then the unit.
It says **2250** rpm
